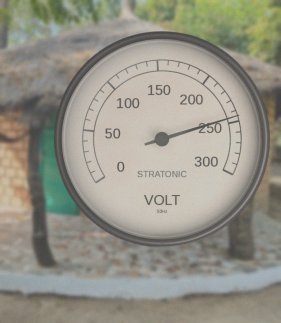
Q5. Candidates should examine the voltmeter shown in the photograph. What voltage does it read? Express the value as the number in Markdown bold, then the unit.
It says **245** V
